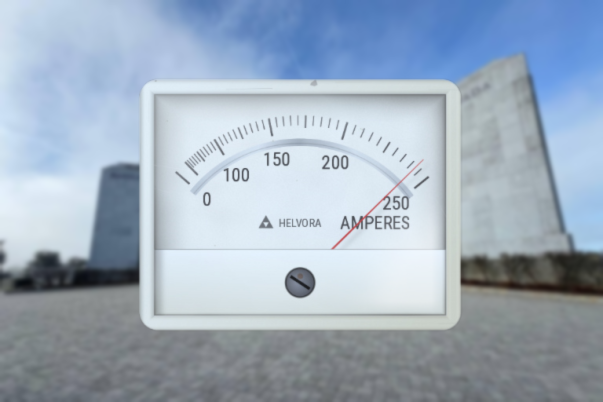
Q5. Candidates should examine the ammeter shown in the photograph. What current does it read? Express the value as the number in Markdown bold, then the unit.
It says **242.5** A
